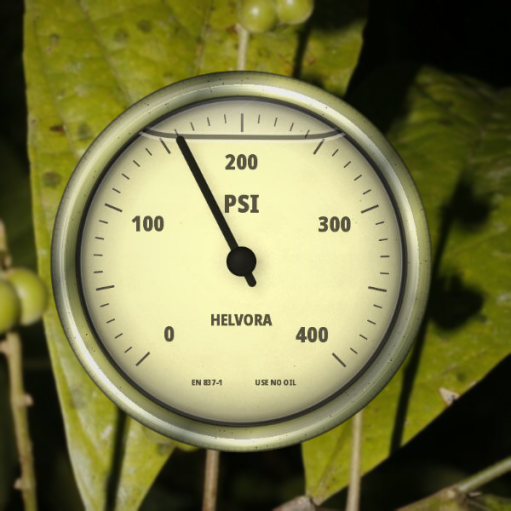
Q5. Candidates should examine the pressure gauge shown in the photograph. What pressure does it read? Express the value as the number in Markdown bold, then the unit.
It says **160** psi
